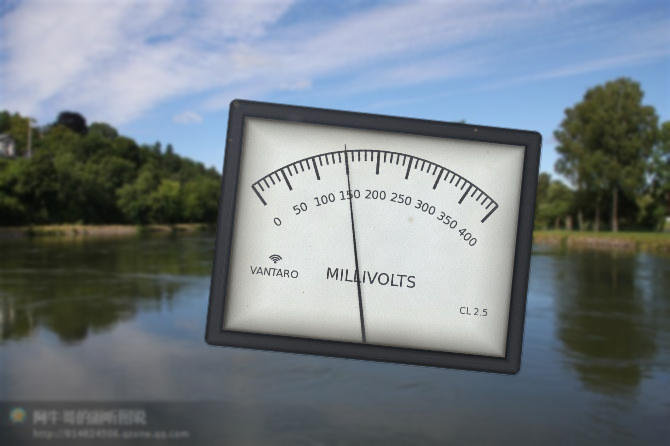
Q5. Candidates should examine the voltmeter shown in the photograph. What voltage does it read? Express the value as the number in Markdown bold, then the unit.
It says **150** mV
